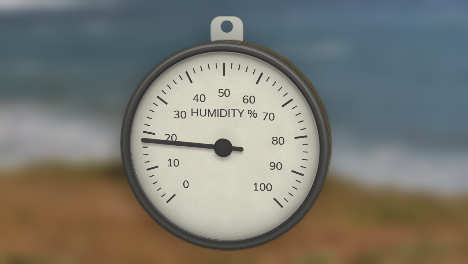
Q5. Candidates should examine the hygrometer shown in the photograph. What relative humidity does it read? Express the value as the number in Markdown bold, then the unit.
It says **18** %
